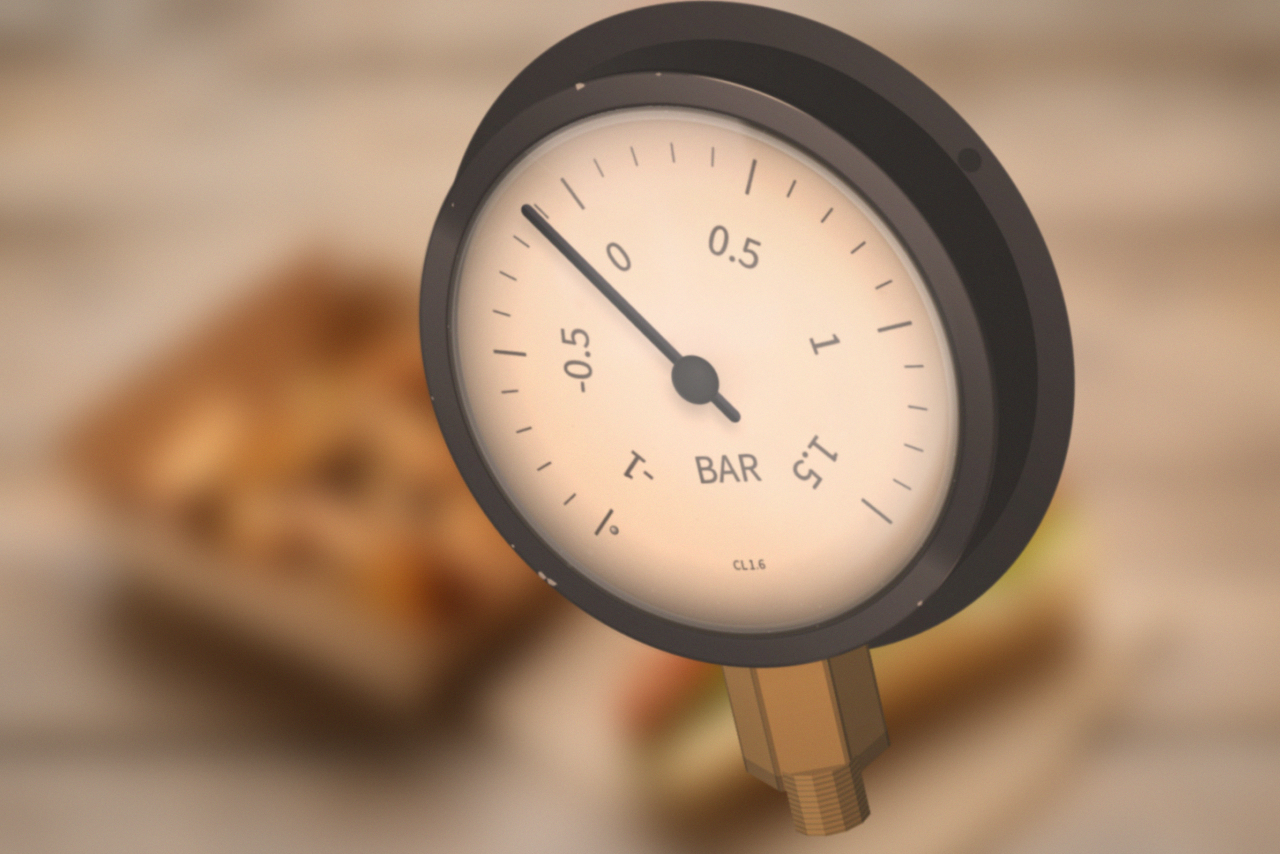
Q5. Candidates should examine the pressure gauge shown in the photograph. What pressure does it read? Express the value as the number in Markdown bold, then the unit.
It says **-0.1** bar
